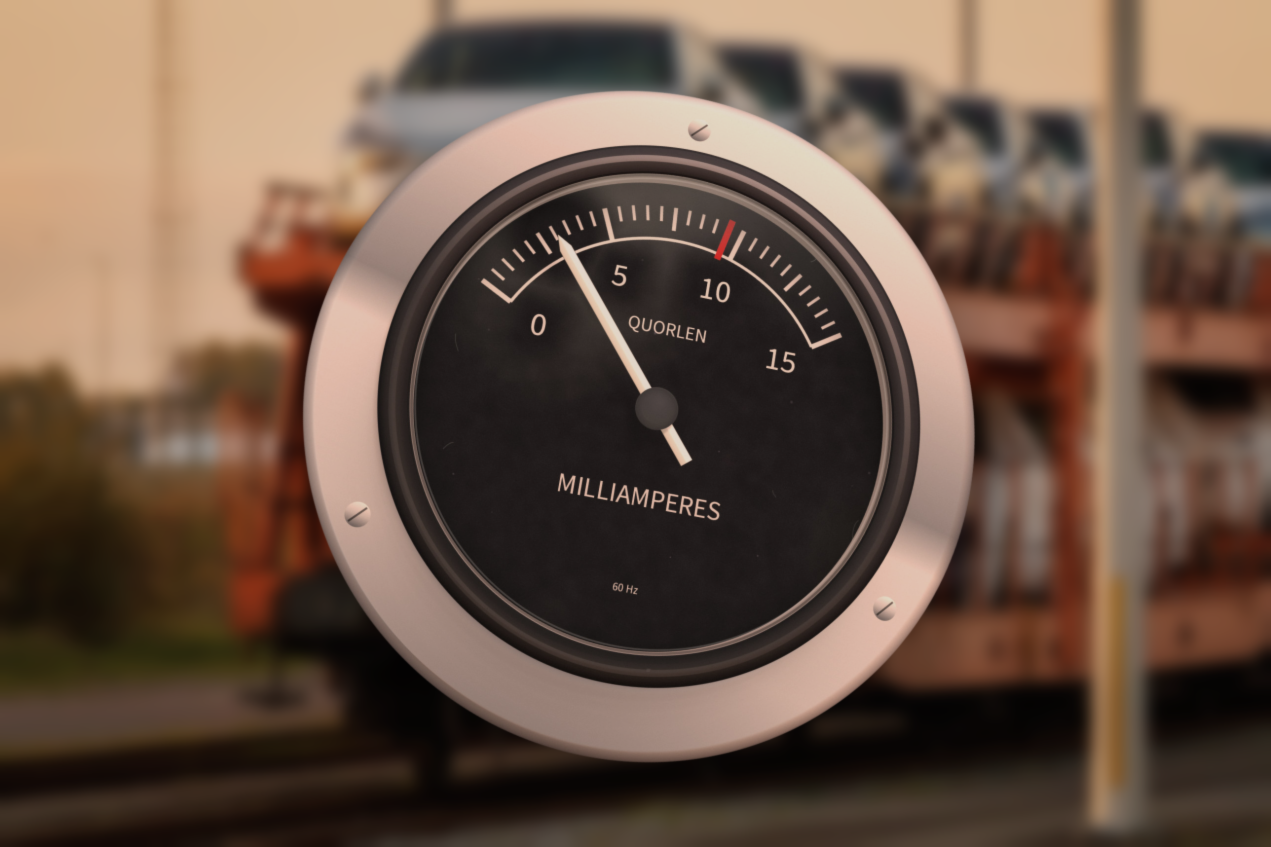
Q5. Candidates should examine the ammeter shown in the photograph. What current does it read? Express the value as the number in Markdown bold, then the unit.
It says **3** mA
